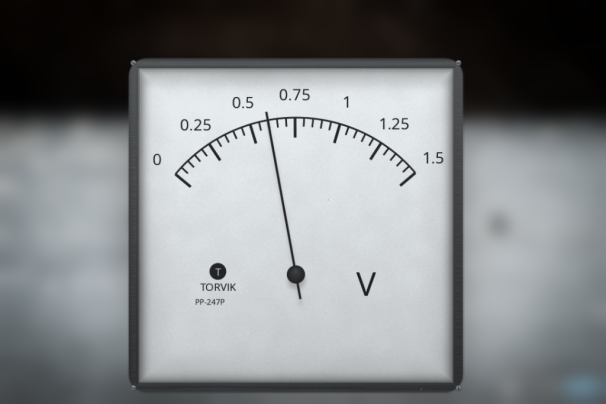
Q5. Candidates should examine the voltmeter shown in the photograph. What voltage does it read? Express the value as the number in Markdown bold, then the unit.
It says **0.6** V
